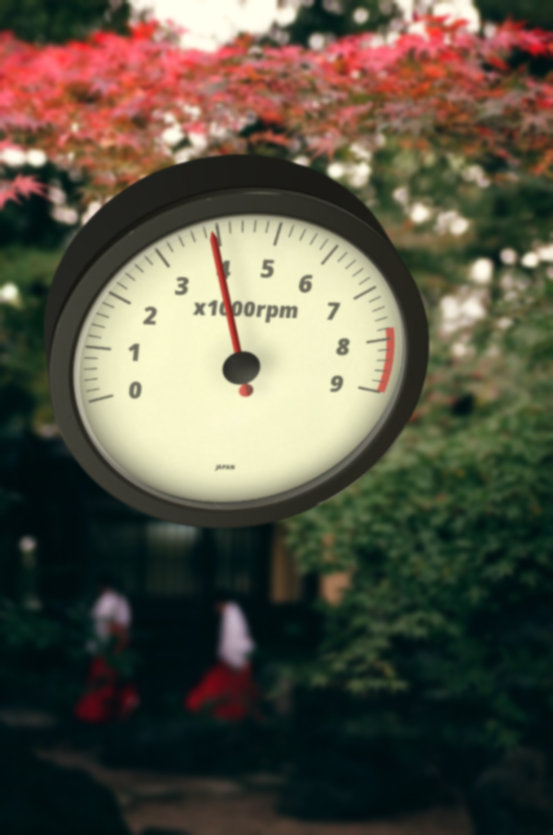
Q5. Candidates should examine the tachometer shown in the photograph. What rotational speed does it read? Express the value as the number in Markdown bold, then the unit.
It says **3900** rpm
